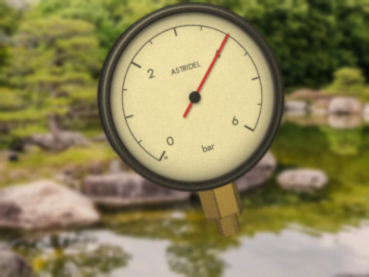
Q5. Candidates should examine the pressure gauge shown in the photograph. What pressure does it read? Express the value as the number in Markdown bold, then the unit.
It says **4** bar
